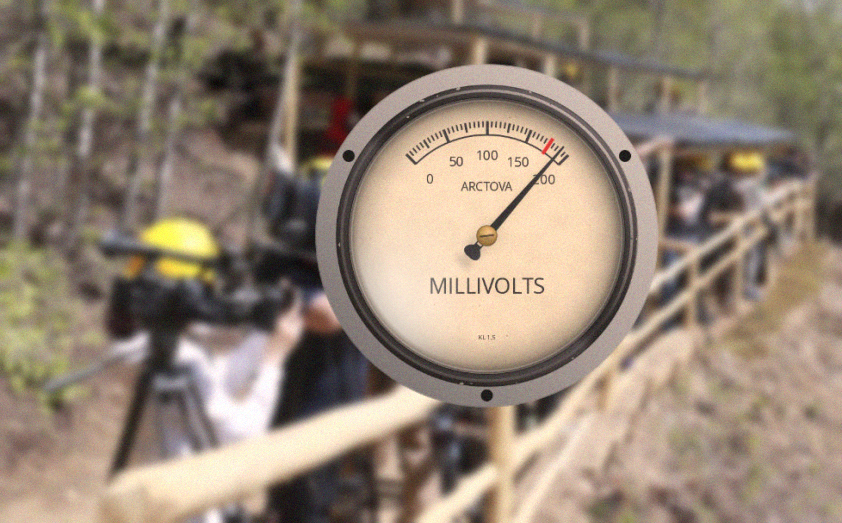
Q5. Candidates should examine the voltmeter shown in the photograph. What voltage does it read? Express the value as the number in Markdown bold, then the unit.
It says **190** mV
